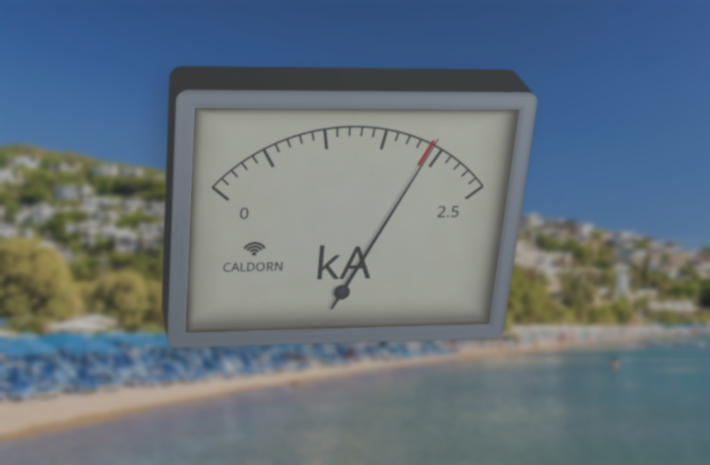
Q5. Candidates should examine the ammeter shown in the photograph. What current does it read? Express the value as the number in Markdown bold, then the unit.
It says **1.9** kA
